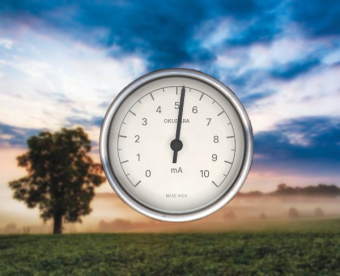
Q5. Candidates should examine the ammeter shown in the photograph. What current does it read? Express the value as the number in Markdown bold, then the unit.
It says **5.25** mA
